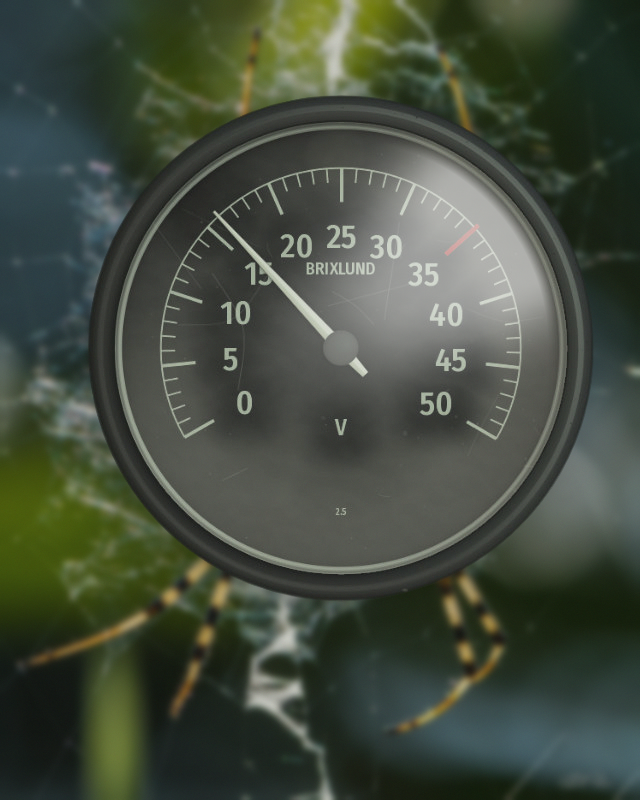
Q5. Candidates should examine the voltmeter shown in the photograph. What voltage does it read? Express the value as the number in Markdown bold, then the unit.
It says **16** V
